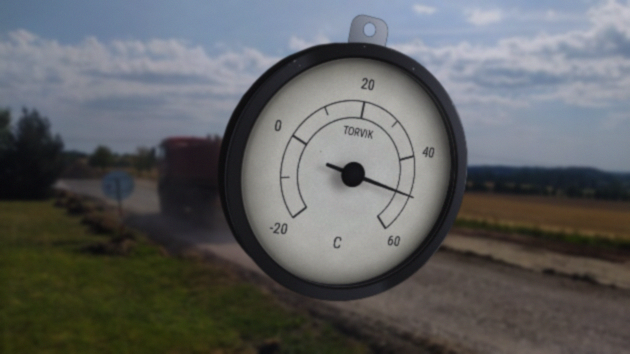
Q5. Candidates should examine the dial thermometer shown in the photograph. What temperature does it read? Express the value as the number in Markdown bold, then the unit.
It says **50** °C
